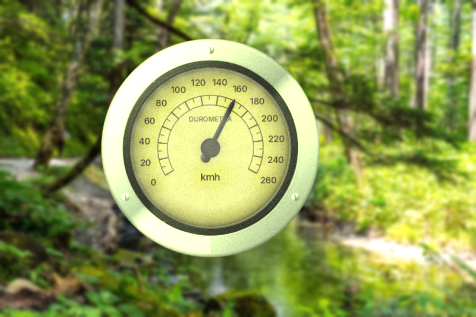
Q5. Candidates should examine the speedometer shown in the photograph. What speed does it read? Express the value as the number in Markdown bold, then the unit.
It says **160** km/h
